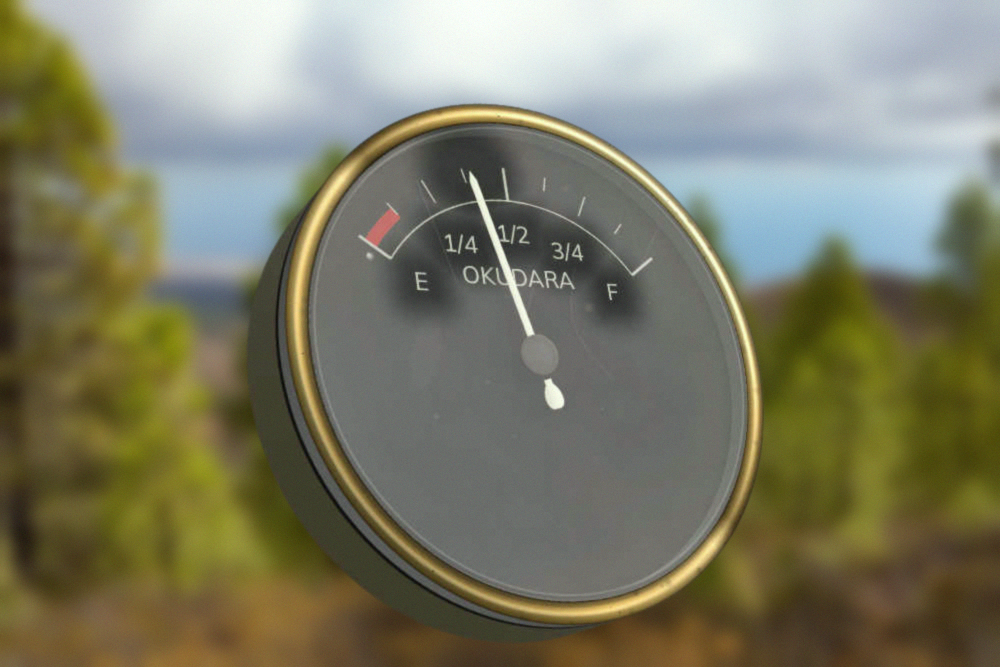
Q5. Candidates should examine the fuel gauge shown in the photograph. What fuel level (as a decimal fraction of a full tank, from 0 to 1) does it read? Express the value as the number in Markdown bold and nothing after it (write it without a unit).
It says **0.375**
